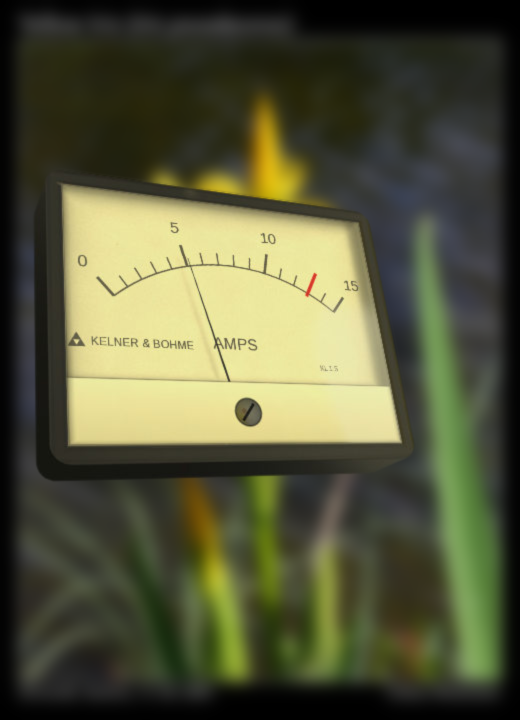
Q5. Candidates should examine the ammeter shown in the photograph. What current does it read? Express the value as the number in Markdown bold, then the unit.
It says **5** A
